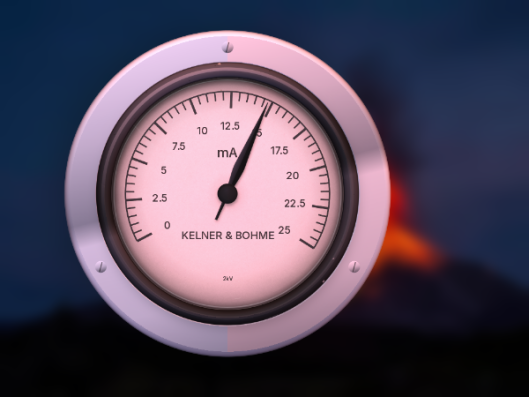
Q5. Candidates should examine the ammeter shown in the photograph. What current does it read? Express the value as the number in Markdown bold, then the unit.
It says **14.75** mA
